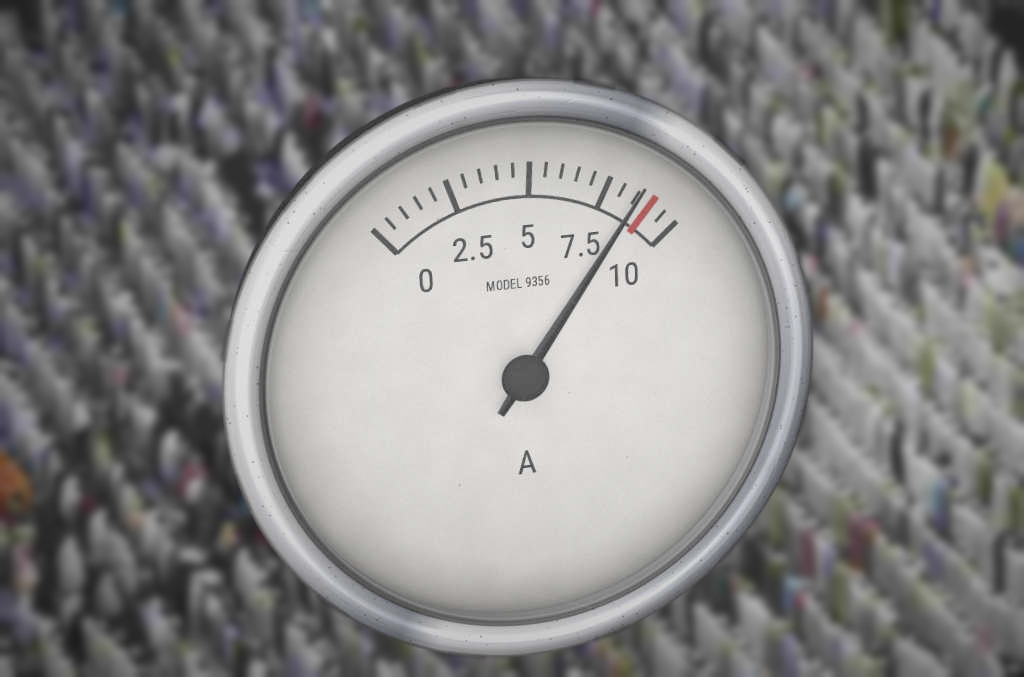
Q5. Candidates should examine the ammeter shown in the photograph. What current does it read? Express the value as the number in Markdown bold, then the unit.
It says **8.5** A
